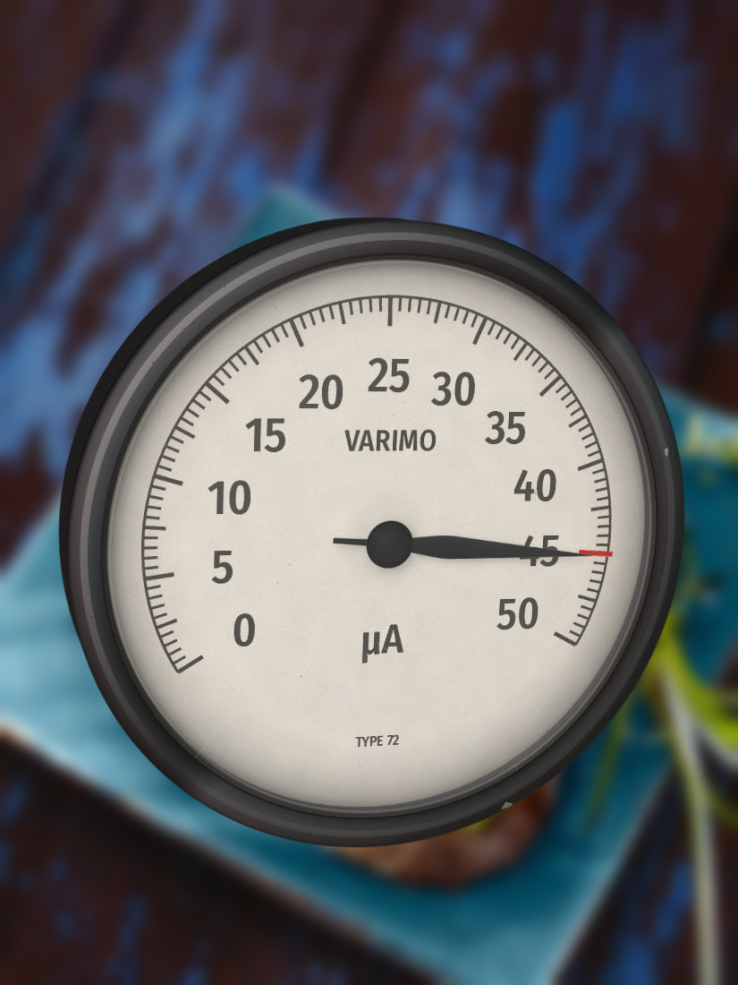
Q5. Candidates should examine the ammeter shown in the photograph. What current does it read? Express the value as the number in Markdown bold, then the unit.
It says **45** µA
